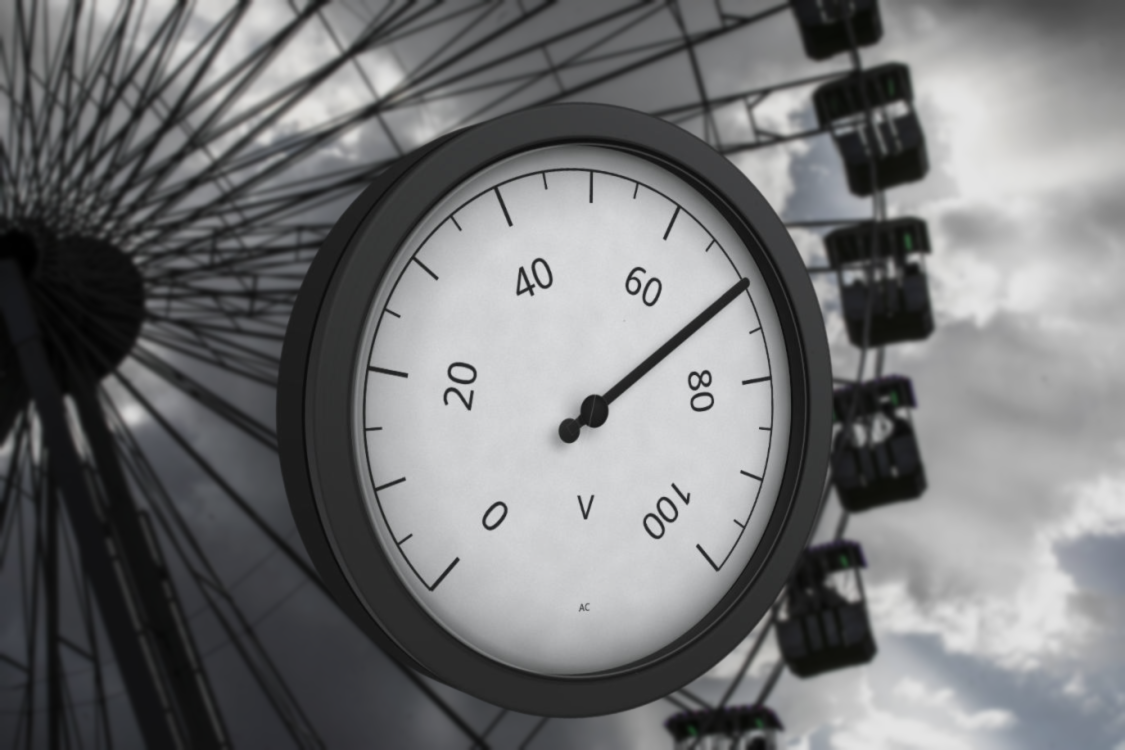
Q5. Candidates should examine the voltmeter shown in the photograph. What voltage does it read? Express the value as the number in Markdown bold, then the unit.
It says **70** V
